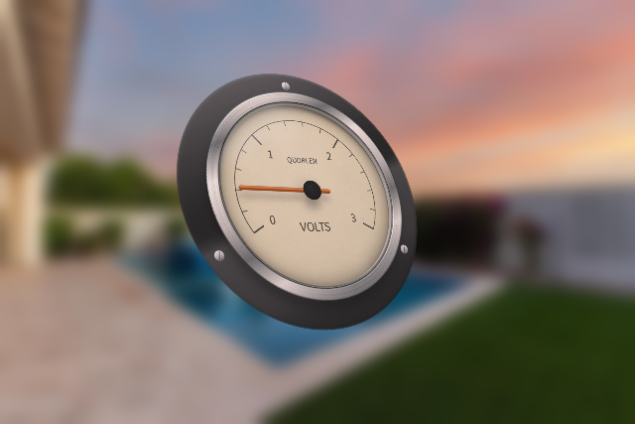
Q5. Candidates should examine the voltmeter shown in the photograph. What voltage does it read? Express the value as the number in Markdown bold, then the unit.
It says **0.4** V
